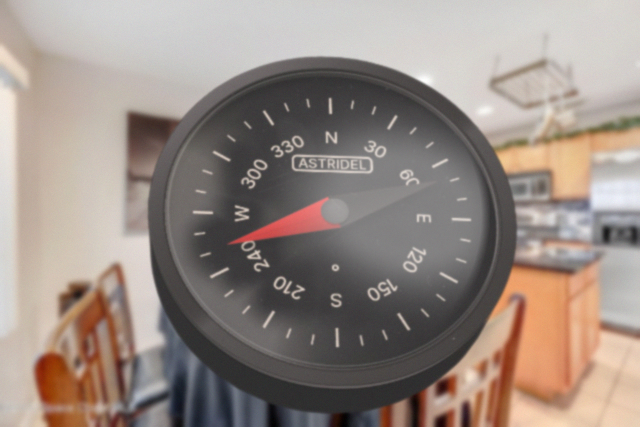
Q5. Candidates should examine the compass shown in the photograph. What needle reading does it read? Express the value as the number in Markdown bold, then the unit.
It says **250** °
